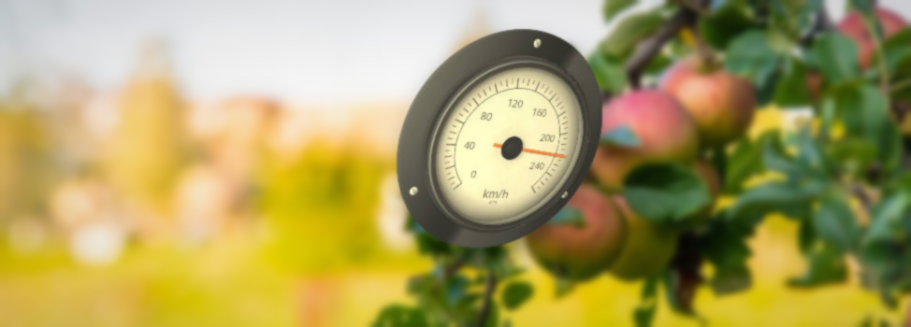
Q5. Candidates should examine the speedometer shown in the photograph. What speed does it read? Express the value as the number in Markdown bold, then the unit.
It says **220** km/h
